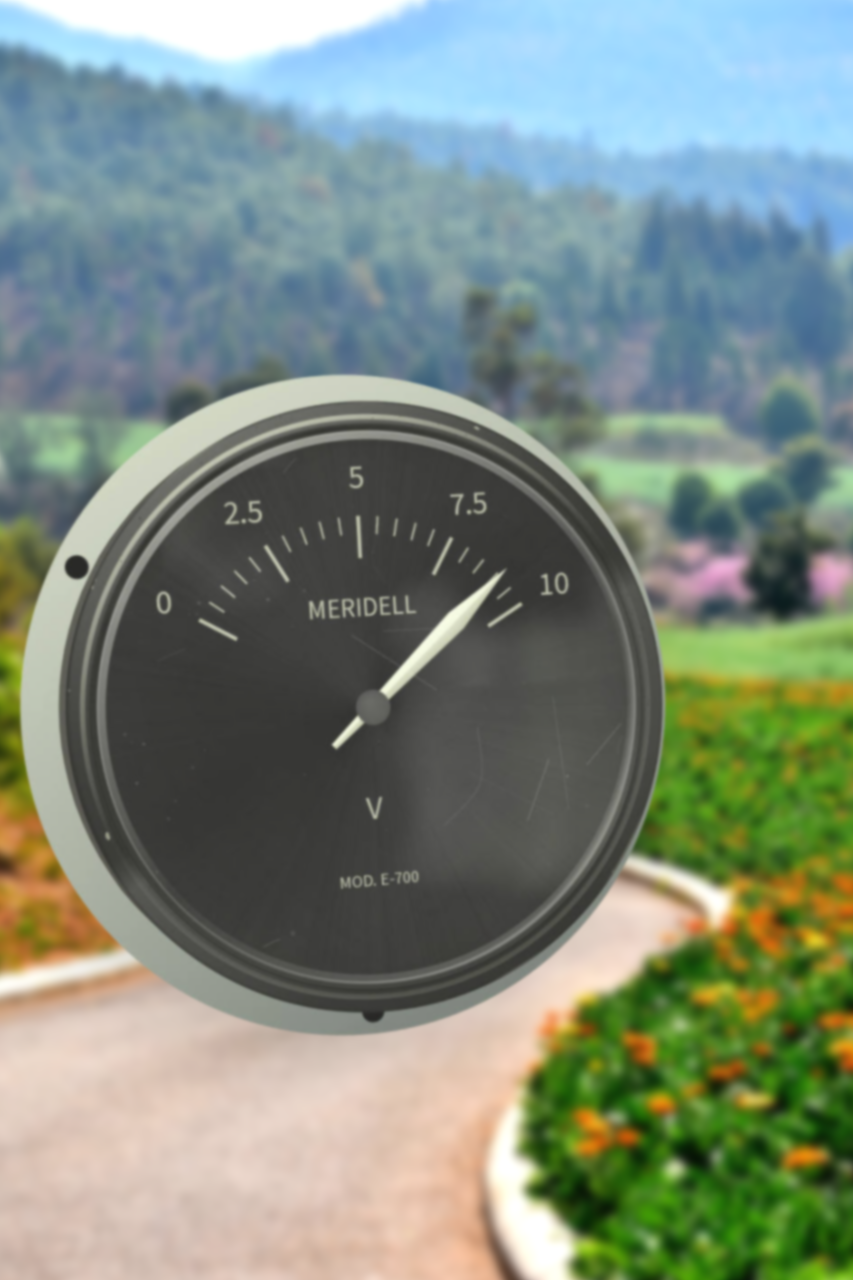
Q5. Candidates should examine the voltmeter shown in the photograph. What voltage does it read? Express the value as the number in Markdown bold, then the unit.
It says **9** V
